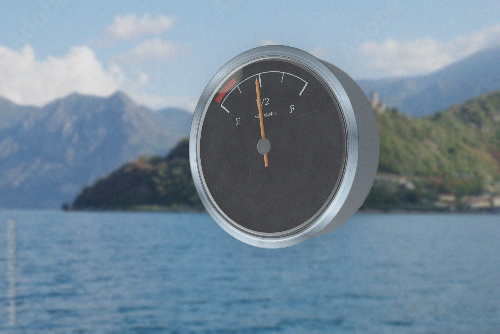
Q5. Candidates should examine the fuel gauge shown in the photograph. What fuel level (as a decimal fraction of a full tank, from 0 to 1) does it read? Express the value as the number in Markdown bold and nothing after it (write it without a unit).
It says **0.5**
